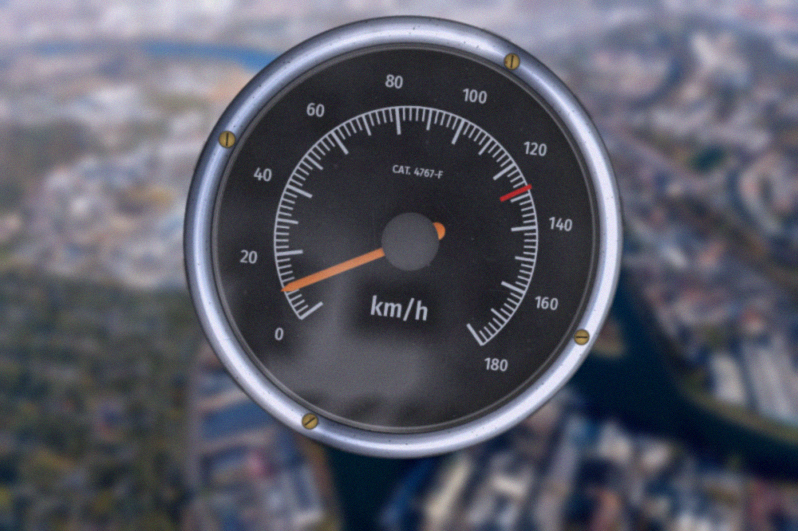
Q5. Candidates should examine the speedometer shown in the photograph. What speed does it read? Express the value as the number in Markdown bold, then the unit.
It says **10** km/h
